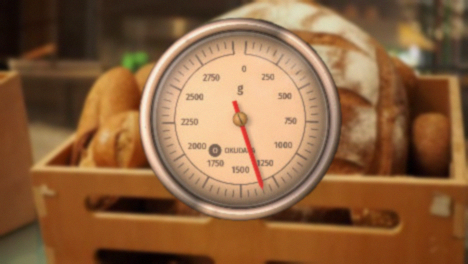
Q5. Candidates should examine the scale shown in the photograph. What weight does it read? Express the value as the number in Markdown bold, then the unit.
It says **1350** g
